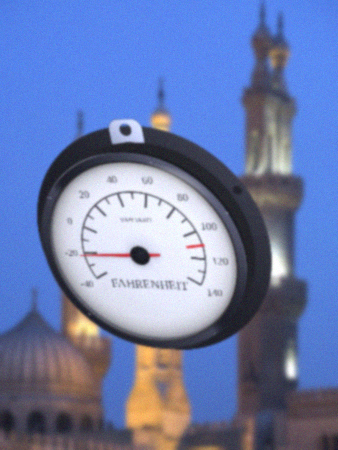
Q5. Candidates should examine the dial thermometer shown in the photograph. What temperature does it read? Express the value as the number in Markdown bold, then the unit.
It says **-20** °F
